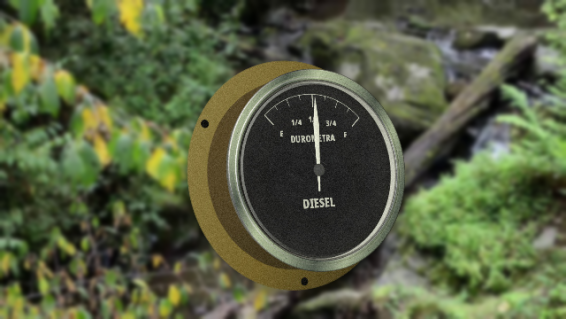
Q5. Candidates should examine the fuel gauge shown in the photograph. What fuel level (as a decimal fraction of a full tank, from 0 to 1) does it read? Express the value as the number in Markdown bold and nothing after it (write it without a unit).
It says **0.5**
